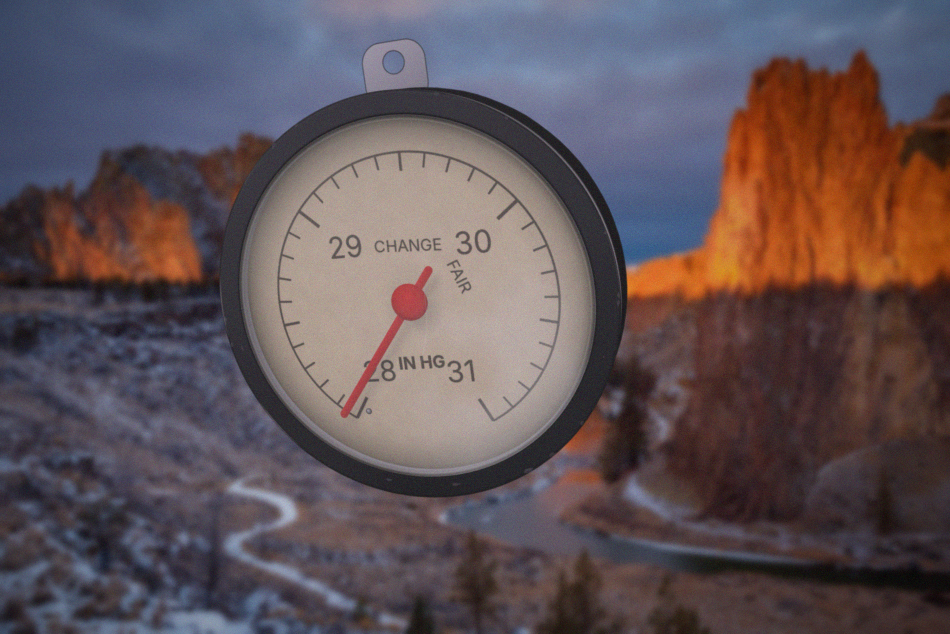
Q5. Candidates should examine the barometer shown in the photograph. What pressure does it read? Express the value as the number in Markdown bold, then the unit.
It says **28.05** inHg
